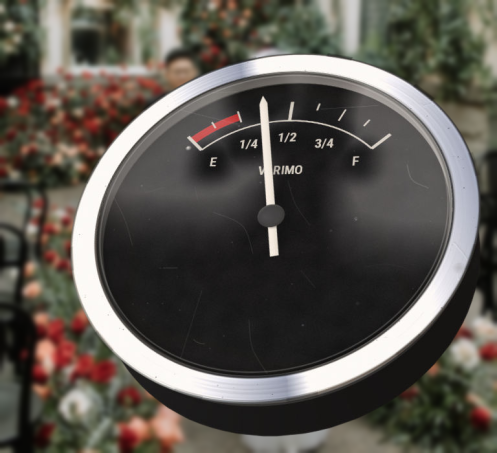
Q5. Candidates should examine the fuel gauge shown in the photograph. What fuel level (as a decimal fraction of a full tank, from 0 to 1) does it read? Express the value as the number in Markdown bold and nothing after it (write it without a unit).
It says **0.375**
